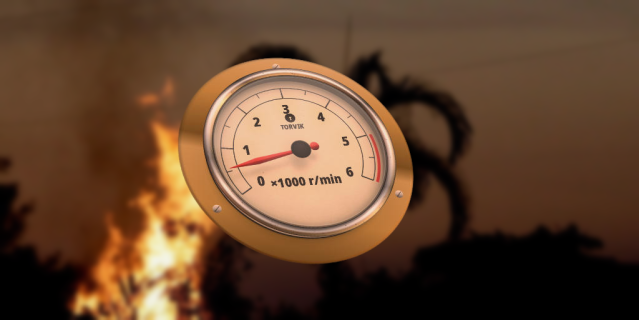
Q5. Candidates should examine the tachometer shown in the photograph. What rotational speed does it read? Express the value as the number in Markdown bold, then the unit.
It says **500** rpm
